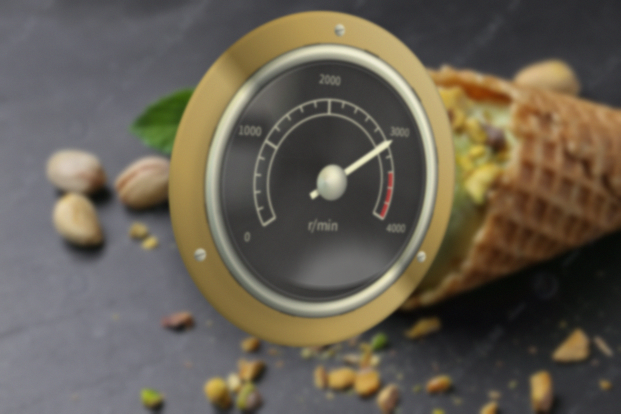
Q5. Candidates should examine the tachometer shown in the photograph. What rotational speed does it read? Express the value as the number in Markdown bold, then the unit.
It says **3000** rpm
